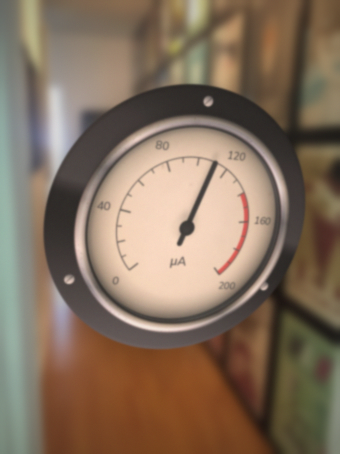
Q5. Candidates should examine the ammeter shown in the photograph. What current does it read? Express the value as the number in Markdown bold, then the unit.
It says **110** µA
